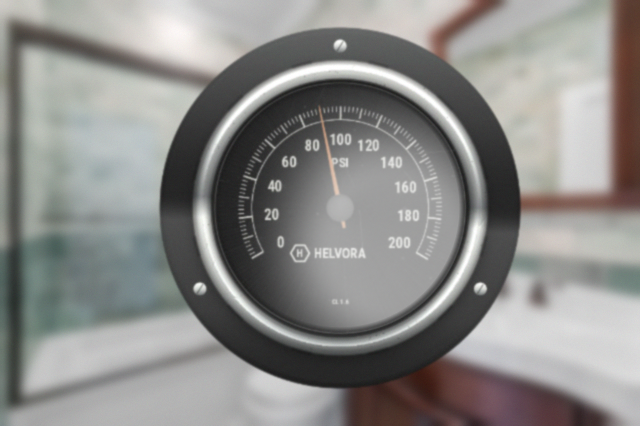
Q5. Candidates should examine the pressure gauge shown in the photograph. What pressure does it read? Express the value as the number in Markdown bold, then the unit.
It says **90** psi
